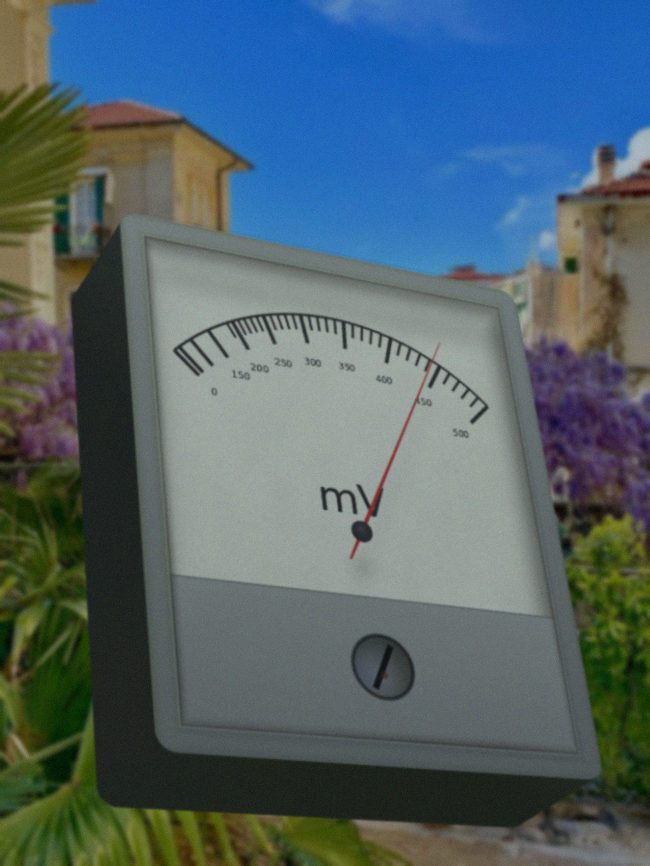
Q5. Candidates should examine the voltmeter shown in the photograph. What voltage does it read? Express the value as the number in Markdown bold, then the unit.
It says **440** mV
